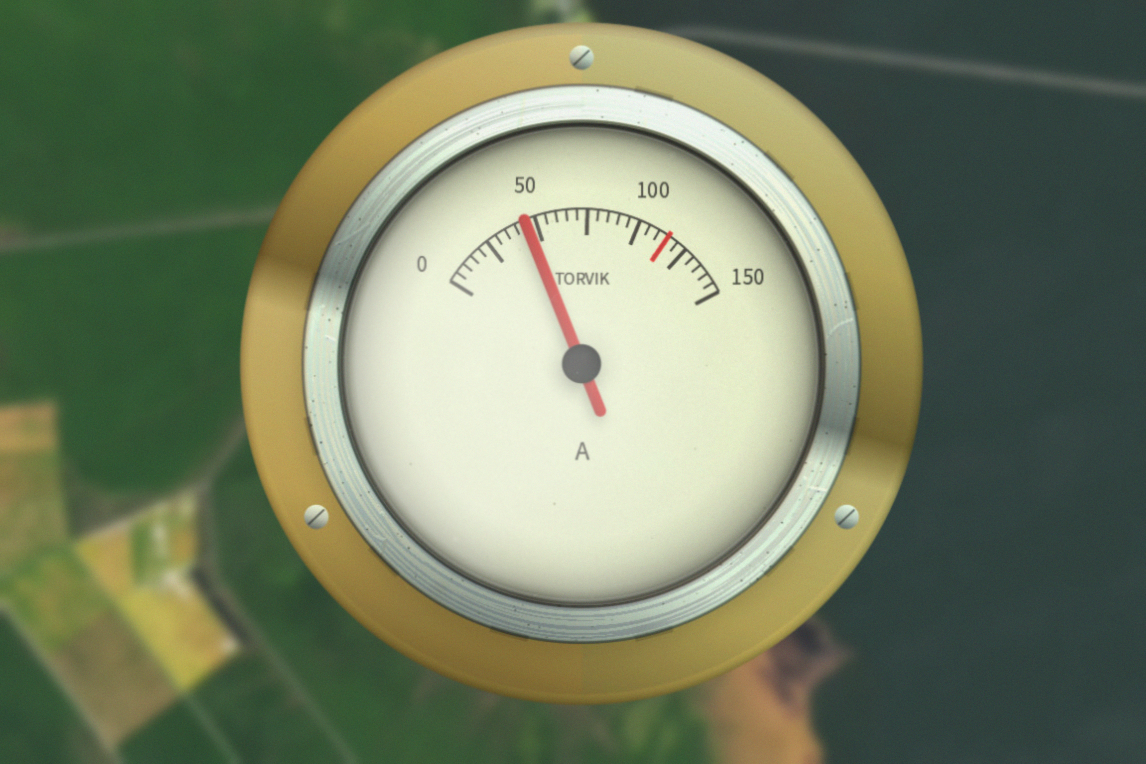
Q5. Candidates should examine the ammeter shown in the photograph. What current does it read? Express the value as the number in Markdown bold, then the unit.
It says **45** A
